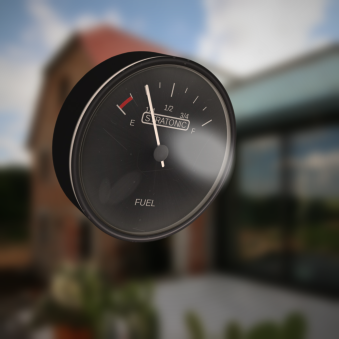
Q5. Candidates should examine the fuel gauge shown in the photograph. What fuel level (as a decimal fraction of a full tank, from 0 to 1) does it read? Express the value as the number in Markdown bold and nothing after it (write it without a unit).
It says **0.25**
